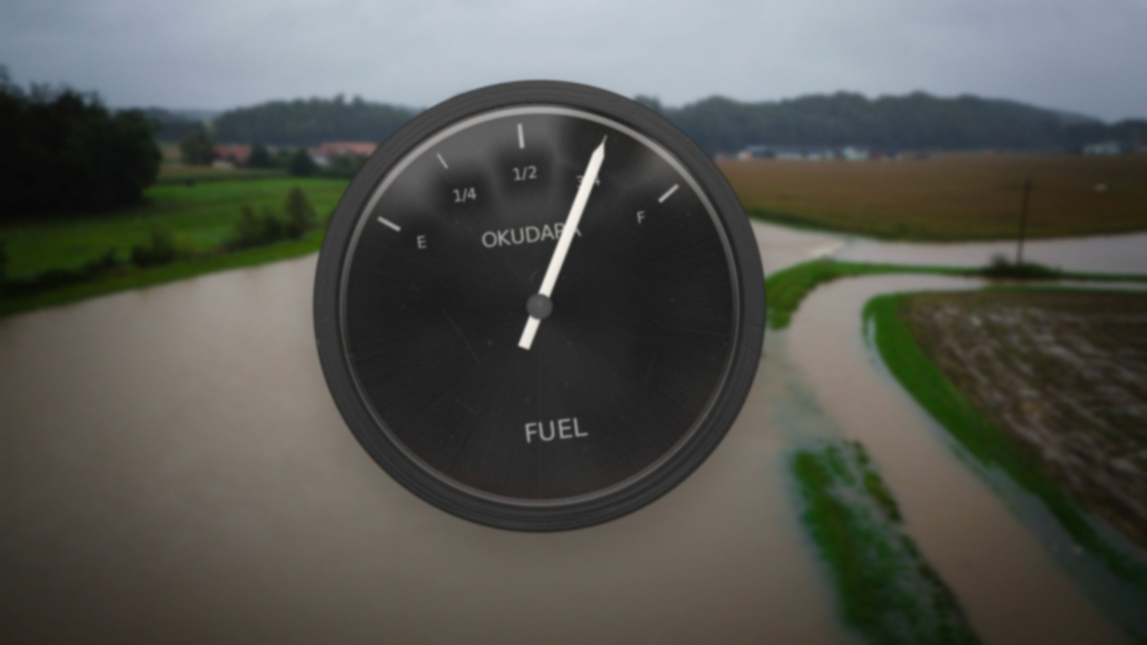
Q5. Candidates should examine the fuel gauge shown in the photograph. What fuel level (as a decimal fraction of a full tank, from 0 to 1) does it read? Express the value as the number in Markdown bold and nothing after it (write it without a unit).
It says **0.75**
